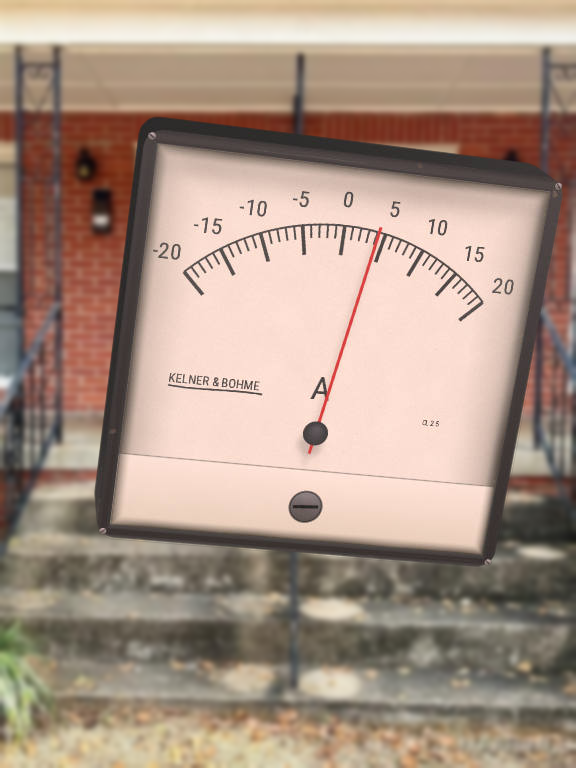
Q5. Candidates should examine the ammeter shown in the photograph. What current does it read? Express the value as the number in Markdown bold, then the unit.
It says **4** A
